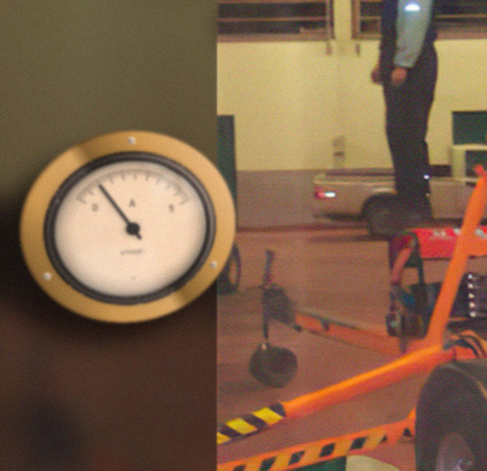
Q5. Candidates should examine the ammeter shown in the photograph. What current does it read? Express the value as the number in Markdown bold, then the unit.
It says **1** A
